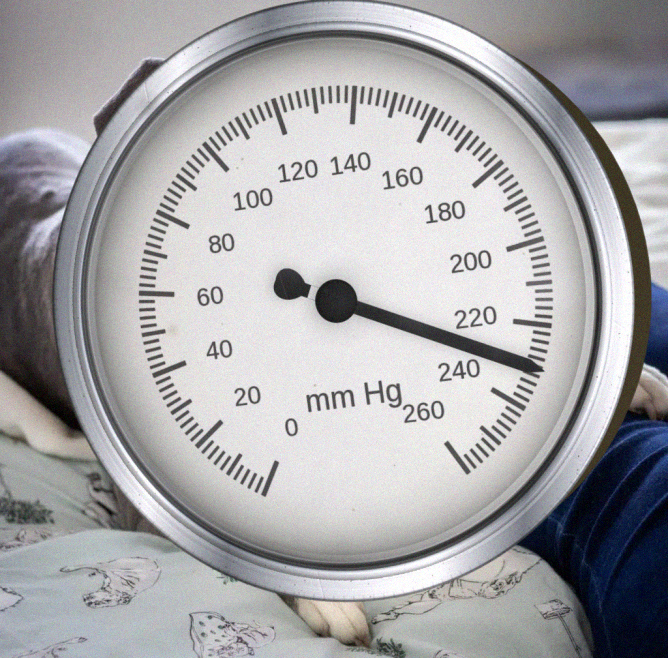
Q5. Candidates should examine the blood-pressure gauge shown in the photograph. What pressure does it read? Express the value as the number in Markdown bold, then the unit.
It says **230** mmHg
